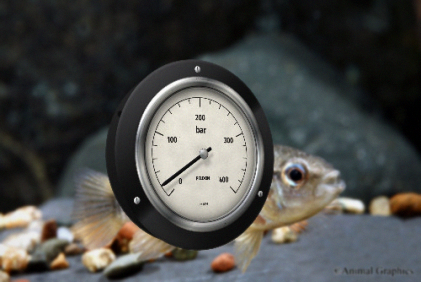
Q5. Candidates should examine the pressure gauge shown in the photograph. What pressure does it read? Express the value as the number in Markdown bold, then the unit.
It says **20** bar
